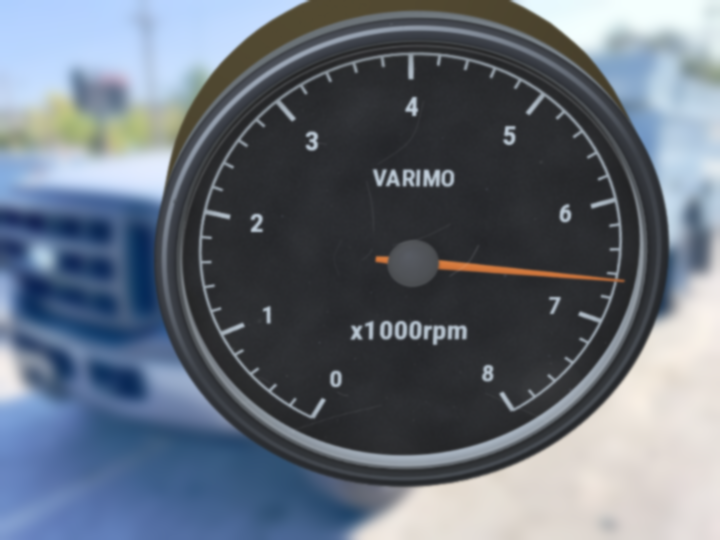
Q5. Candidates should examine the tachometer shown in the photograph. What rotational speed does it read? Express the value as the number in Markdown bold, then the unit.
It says **6600** rpm
